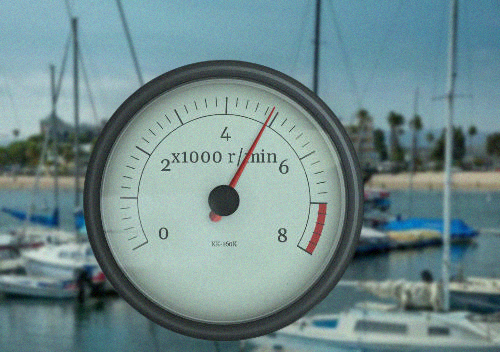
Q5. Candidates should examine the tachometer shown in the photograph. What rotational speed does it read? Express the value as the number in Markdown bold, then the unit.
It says **4900** rpm
